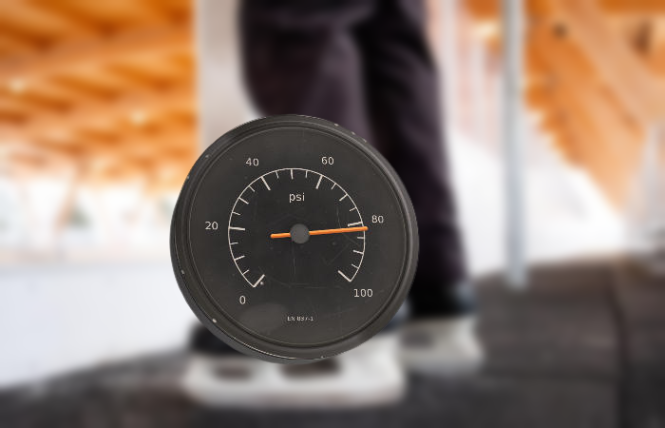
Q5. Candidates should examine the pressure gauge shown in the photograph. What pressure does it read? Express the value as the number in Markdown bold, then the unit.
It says **82.5** psi
